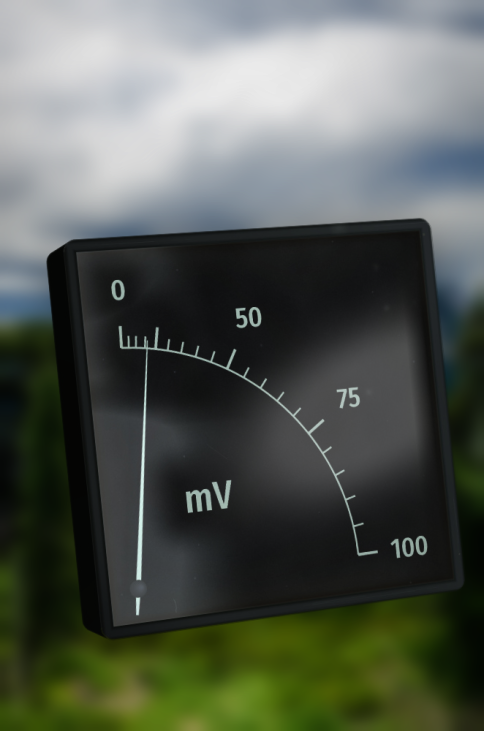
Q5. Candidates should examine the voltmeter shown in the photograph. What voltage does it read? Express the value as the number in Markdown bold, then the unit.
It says **20** mV
